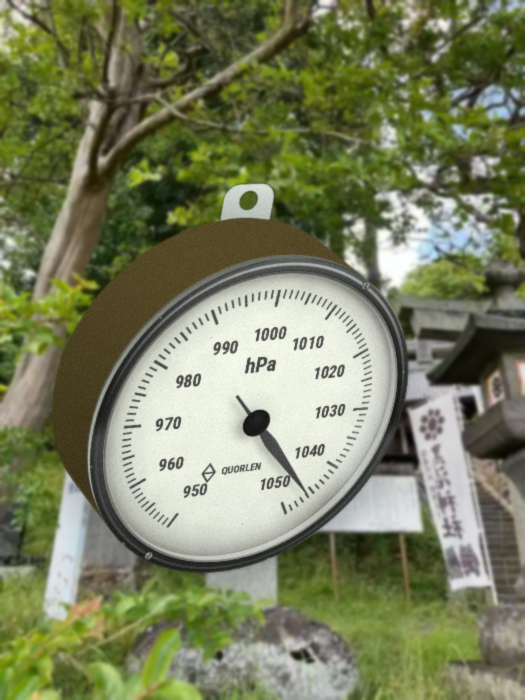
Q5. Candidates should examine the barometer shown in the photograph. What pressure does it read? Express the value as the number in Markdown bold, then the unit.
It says **1046** hPa
